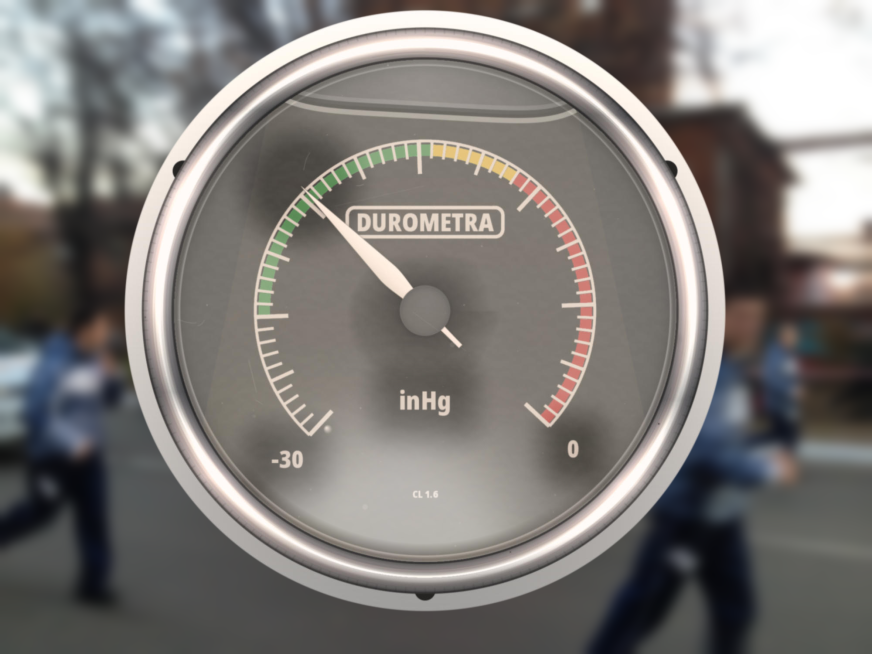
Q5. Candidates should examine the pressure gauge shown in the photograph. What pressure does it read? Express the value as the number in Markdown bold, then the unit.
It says **-19.75** inHg
